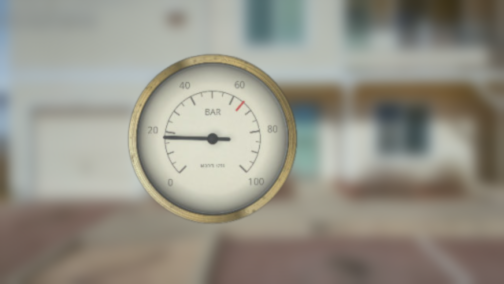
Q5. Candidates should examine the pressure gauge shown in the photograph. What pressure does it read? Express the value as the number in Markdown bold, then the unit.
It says **17.5** bar
